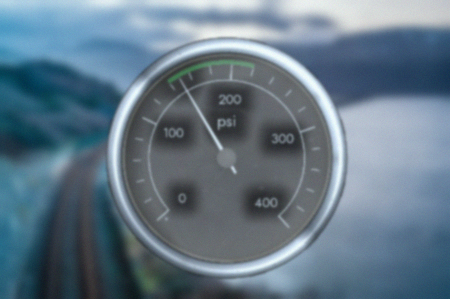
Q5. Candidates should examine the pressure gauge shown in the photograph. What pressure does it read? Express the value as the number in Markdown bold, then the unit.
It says **150** psi
